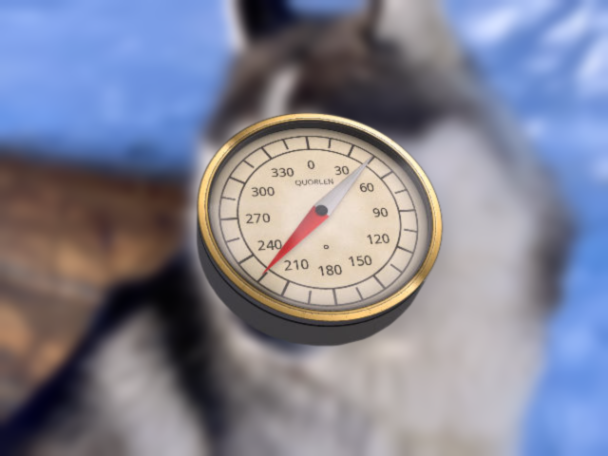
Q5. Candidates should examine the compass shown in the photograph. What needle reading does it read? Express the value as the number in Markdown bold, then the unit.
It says **225** °
